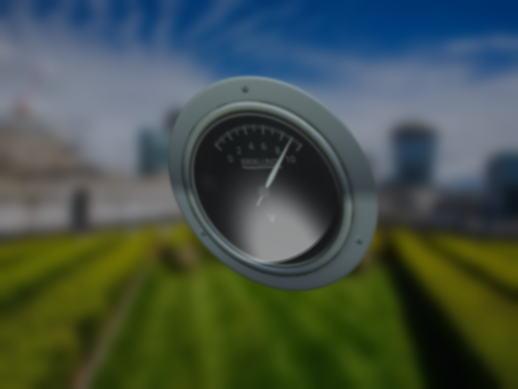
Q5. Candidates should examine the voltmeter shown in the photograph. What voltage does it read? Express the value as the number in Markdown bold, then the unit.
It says **9** V
